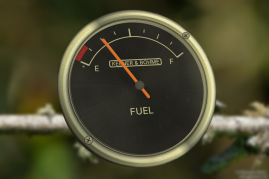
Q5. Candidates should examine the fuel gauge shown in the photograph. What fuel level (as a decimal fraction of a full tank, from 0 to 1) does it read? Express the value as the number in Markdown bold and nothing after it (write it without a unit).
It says **0.25**
